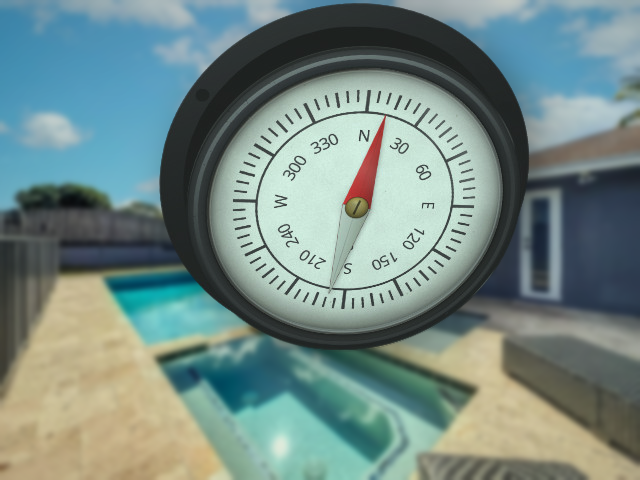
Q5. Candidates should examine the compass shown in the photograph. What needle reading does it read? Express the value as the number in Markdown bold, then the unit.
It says **10** °
